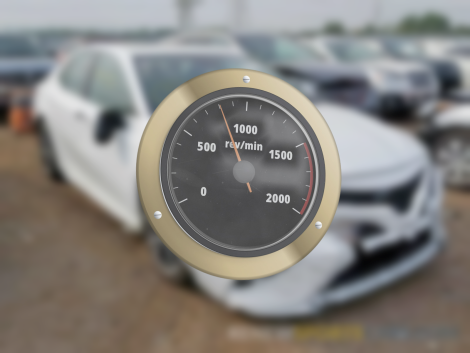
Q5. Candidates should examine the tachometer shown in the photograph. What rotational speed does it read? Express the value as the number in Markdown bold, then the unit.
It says **800** rpm
